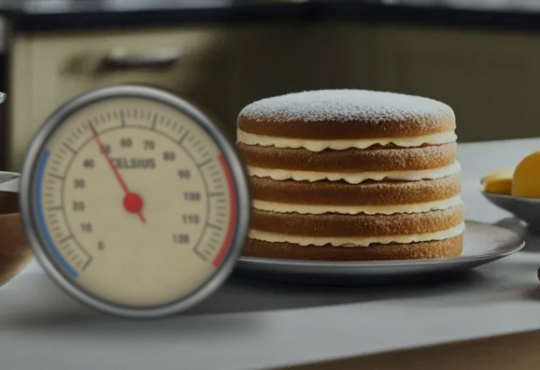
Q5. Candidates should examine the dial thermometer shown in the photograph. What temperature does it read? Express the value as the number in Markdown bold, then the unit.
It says **50** °C
